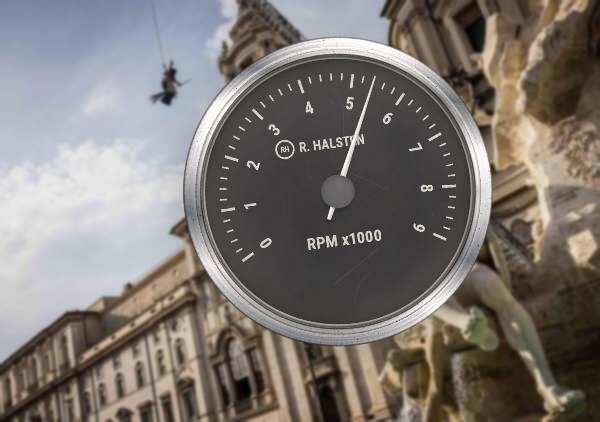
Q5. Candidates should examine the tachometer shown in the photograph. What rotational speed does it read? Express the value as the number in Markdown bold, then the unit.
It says **5400** rpm
